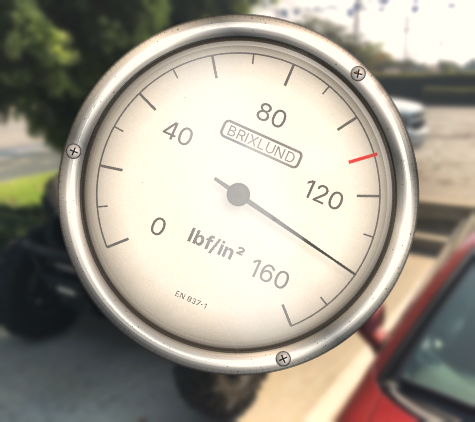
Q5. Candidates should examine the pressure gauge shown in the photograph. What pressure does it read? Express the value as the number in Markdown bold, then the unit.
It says **140** psi
